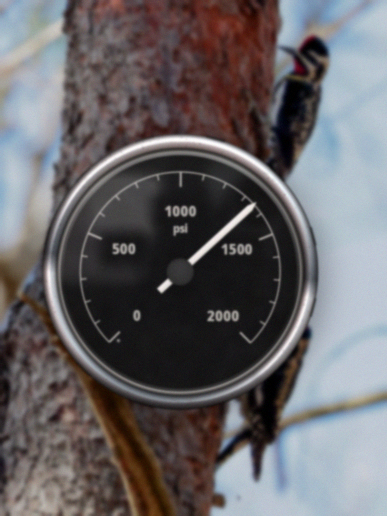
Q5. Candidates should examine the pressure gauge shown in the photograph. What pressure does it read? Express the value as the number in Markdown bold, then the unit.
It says **1350** psi
